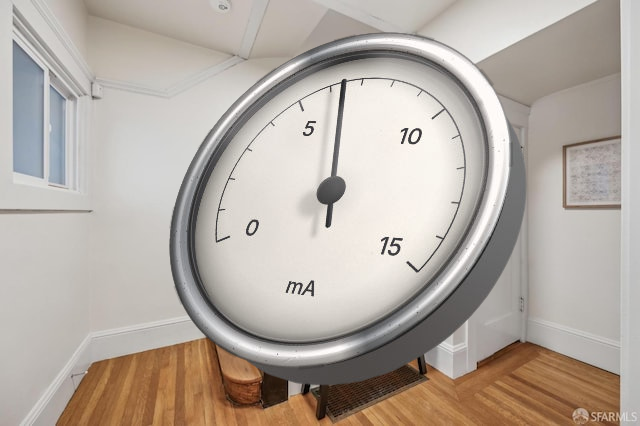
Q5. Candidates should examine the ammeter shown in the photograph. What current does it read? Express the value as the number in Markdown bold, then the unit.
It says **6.5** mA
